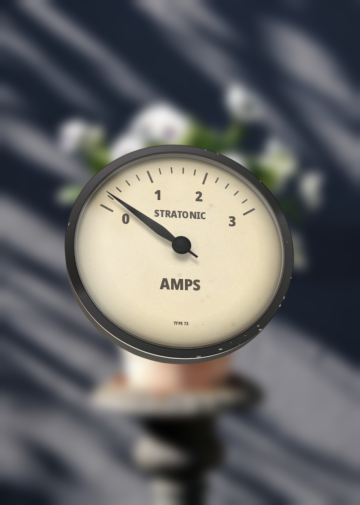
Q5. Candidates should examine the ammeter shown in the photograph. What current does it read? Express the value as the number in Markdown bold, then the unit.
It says **0.2** A
